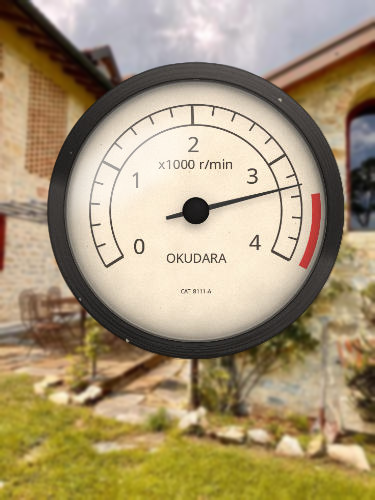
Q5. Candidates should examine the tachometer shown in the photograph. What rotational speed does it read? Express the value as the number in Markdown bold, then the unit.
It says **3300** rpm
